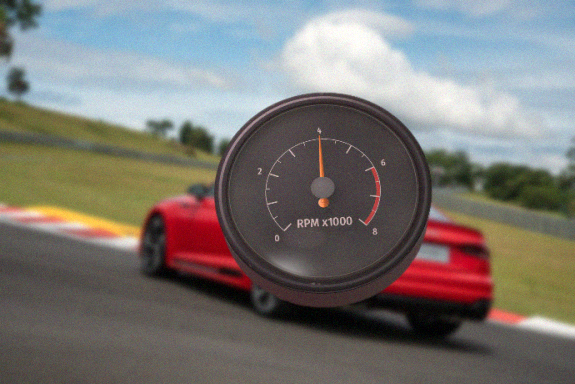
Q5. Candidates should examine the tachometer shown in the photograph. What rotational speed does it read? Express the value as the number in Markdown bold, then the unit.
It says **4000** rpm
